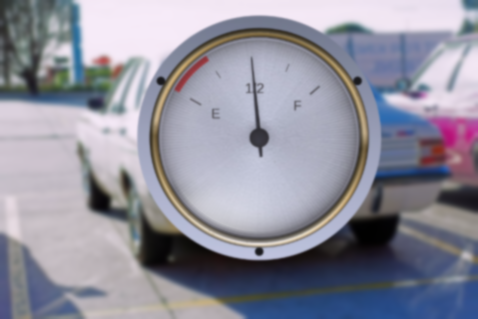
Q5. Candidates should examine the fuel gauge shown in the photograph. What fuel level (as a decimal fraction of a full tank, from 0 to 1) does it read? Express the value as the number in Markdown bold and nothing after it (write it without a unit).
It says **0.5**
